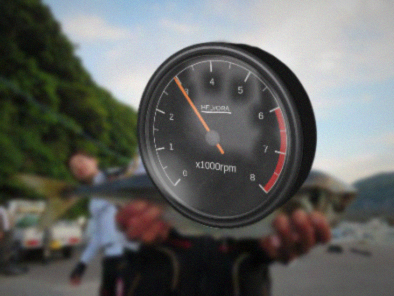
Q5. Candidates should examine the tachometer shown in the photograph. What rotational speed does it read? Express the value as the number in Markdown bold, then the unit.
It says **3000** rpm
